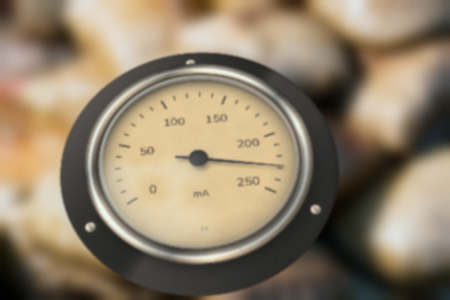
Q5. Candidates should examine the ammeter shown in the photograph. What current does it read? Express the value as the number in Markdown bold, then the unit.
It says **230** mA
